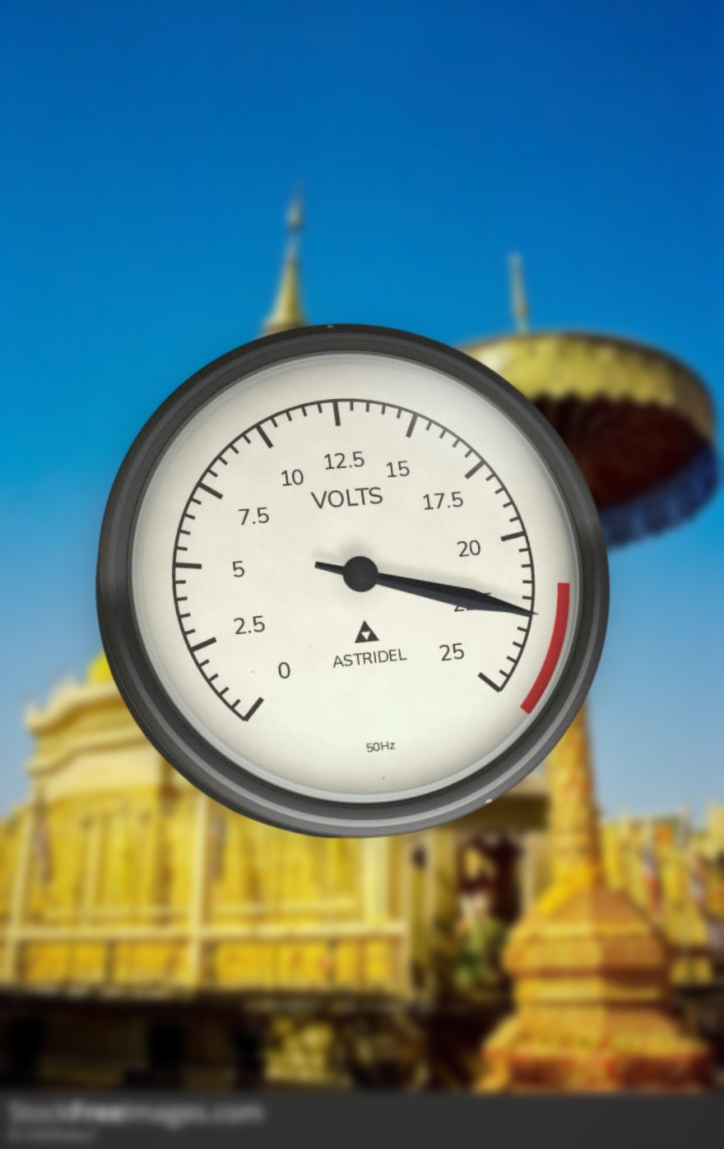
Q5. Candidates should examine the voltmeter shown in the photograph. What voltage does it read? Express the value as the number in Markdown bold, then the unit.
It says **22.5** V
